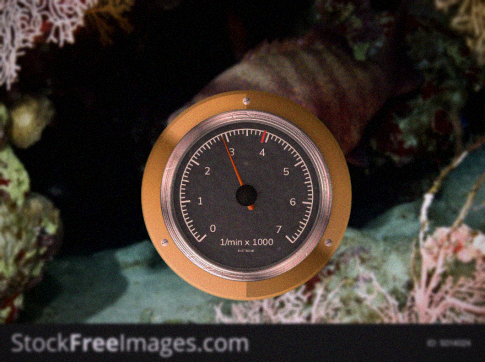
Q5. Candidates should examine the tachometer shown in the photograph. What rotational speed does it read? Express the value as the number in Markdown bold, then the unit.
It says **2900** rpm
